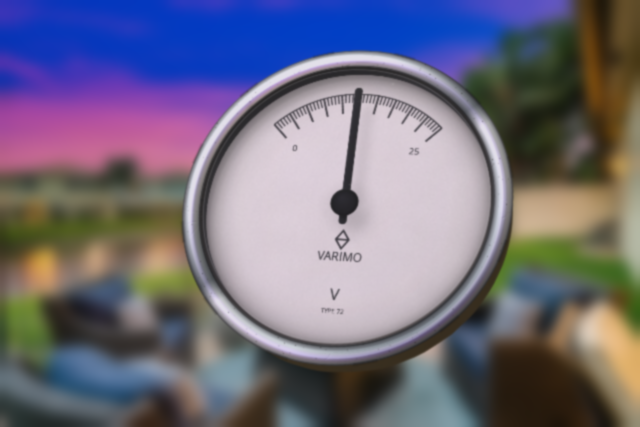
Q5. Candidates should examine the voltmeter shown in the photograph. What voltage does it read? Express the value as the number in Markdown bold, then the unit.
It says **12.5** V
